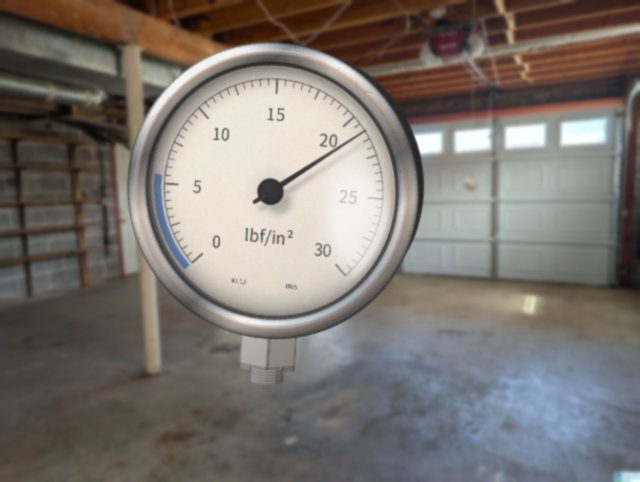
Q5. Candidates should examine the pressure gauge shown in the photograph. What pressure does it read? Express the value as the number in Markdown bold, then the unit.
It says **21** psi
